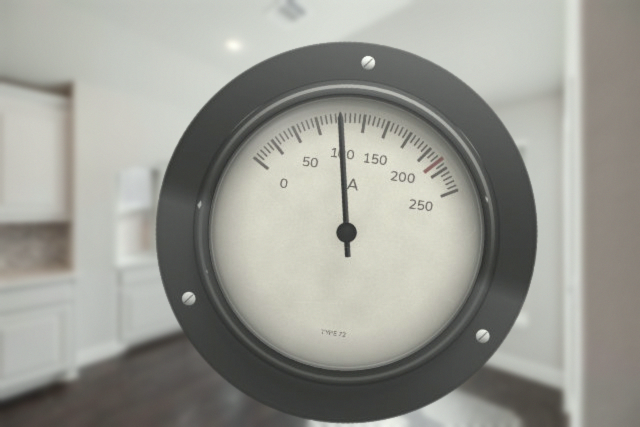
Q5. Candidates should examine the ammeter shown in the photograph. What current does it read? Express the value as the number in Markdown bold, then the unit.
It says **100** A
